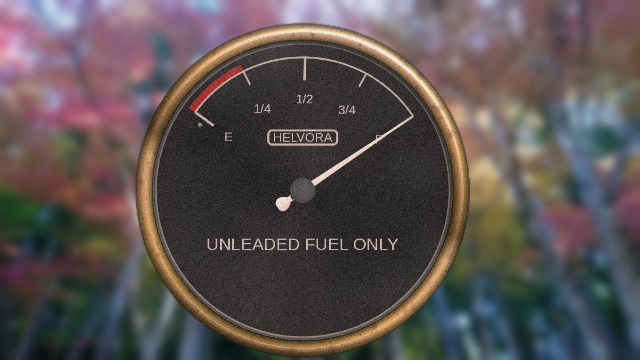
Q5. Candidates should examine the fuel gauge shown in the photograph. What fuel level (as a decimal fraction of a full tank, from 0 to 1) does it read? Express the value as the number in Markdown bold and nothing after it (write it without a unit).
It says **1**
